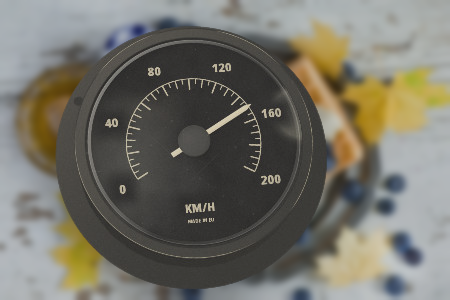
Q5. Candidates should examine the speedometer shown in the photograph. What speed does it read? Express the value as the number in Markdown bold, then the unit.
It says **150** km/h
